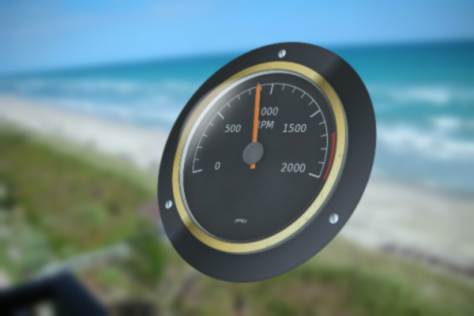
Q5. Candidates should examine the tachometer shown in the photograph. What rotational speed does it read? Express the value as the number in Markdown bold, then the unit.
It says **900** rpm
